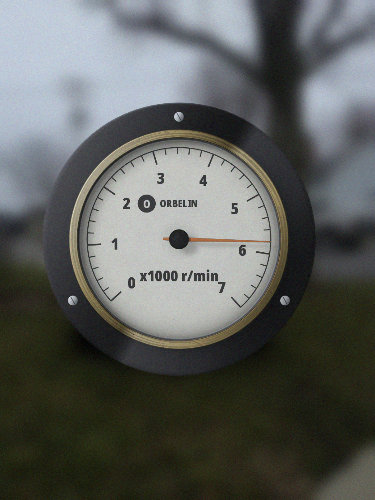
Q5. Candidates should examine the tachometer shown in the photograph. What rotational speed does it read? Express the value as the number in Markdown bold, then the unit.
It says **5800** rpm
